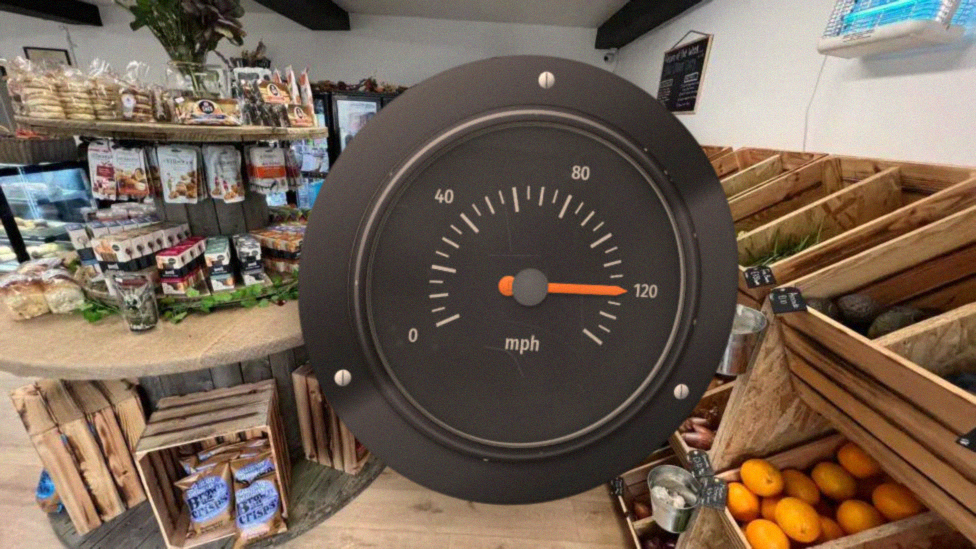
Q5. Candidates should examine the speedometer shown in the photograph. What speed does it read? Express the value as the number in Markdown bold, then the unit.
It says **120** mph
